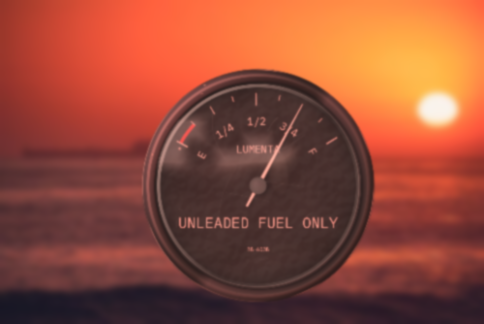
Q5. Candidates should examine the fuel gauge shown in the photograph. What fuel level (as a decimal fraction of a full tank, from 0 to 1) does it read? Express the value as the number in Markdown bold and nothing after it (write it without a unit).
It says **0.75**
